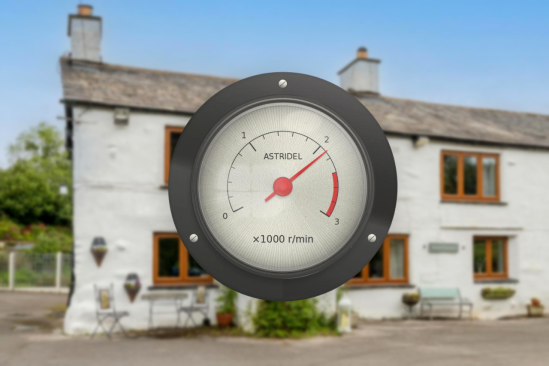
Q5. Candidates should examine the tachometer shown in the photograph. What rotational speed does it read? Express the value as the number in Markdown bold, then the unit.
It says **2100** rpm
